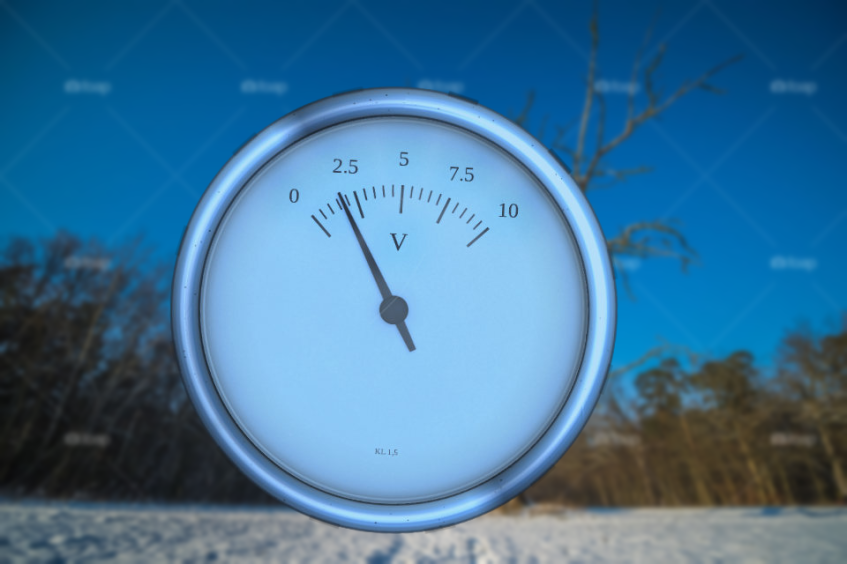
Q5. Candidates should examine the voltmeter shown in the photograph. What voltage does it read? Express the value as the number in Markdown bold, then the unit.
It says **1.75** V
